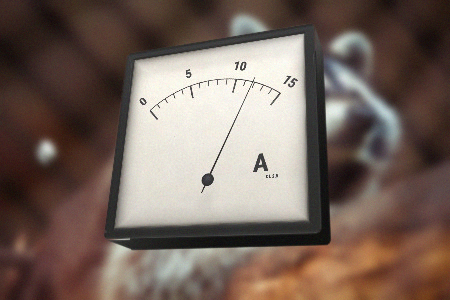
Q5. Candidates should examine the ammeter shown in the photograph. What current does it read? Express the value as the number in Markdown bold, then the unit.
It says **12** A
